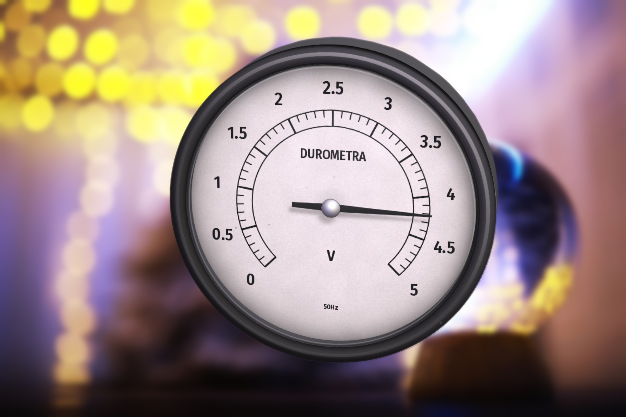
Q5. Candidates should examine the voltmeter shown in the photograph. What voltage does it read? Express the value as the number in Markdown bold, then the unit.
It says **4.2** V
